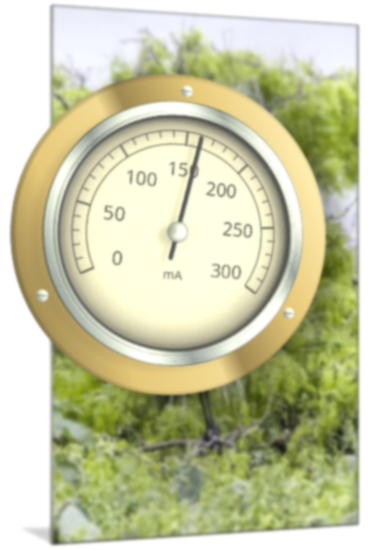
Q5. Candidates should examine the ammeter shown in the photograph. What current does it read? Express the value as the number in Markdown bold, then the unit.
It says **160** mA
